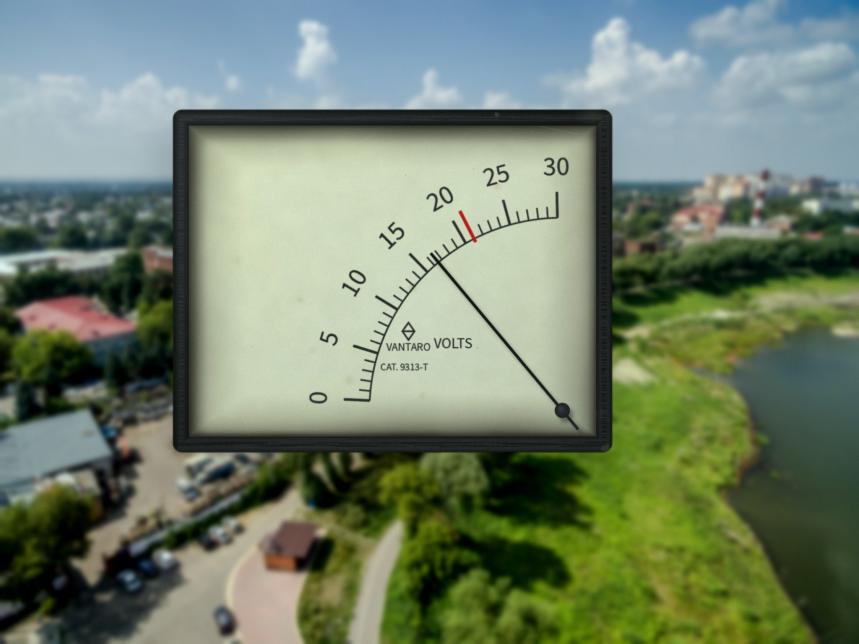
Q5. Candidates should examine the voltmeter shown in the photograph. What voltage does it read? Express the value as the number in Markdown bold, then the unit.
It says **16.5** V
